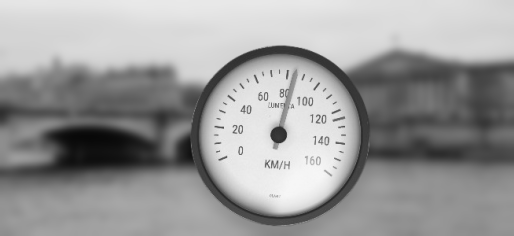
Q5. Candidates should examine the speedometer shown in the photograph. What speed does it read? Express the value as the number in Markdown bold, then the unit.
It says **85** km/h
